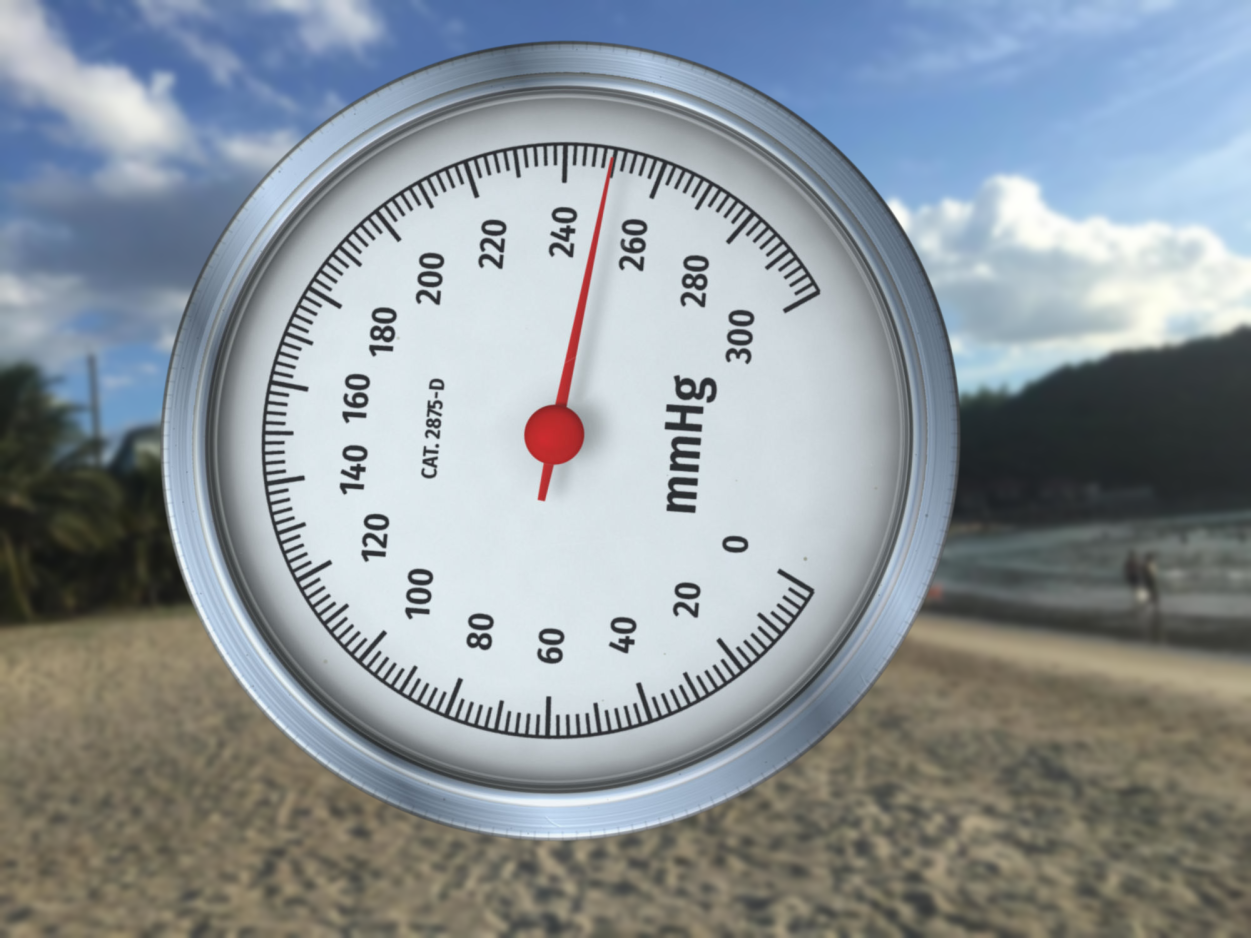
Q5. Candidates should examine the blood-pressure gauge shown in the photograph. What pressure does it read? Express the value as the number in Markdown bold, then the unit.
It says **250** mmHg
